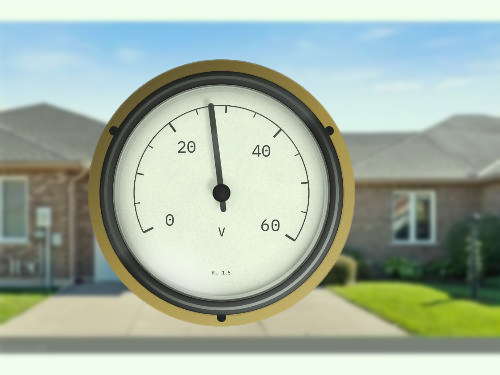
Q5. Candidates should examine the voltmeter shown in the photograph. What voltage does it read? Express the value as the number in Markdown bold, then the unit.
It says **27.5** V
